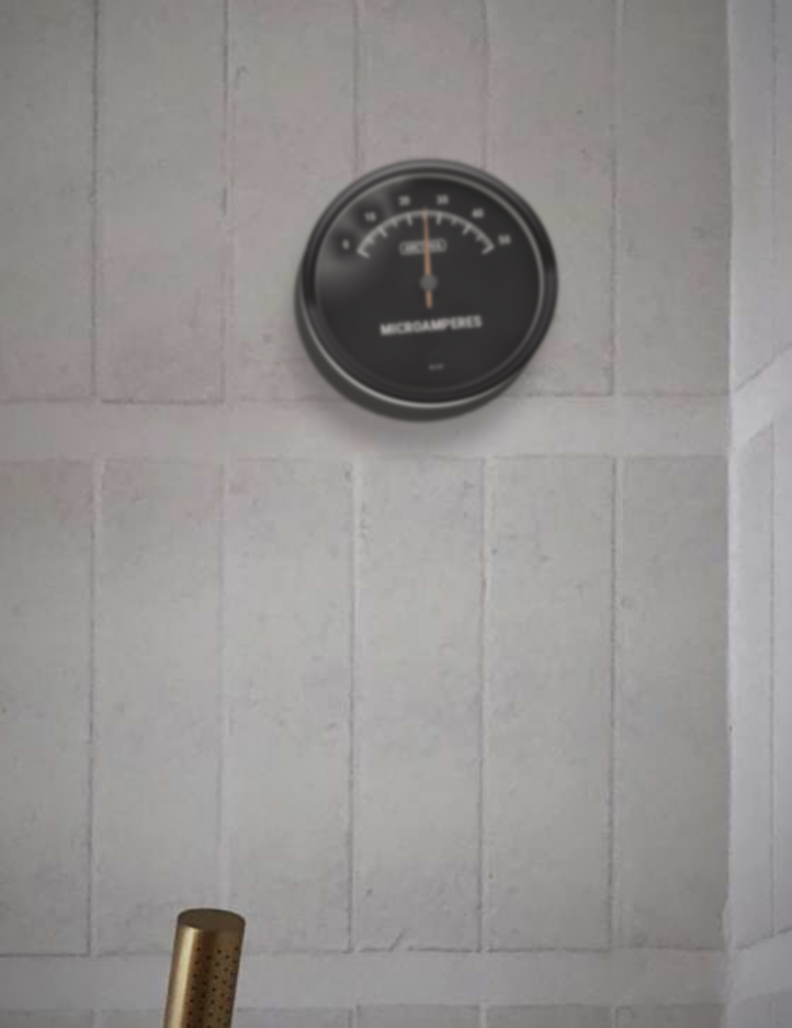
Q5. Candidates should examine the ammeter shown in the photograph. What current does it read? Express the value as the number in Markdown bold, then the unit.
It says **25** µA
